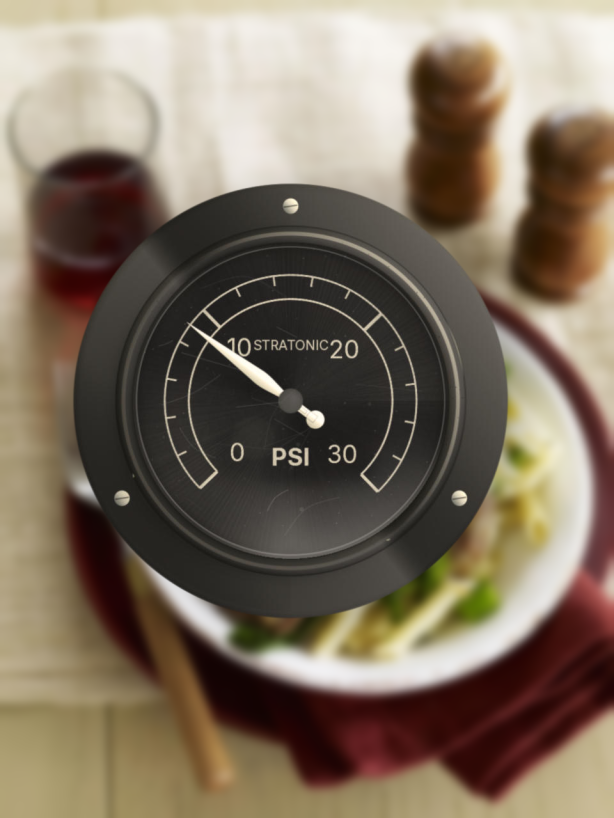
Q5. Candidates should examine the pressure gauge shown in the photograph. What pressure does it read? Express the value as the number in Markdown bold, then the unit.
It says **9** psi
